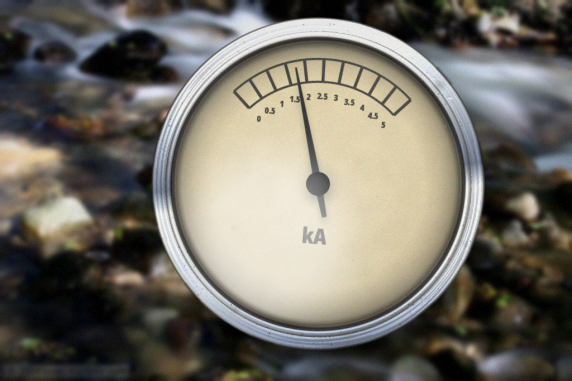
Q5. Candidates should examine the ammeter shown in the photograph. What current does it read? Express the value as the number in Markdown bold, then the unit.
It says **1.75** kA
